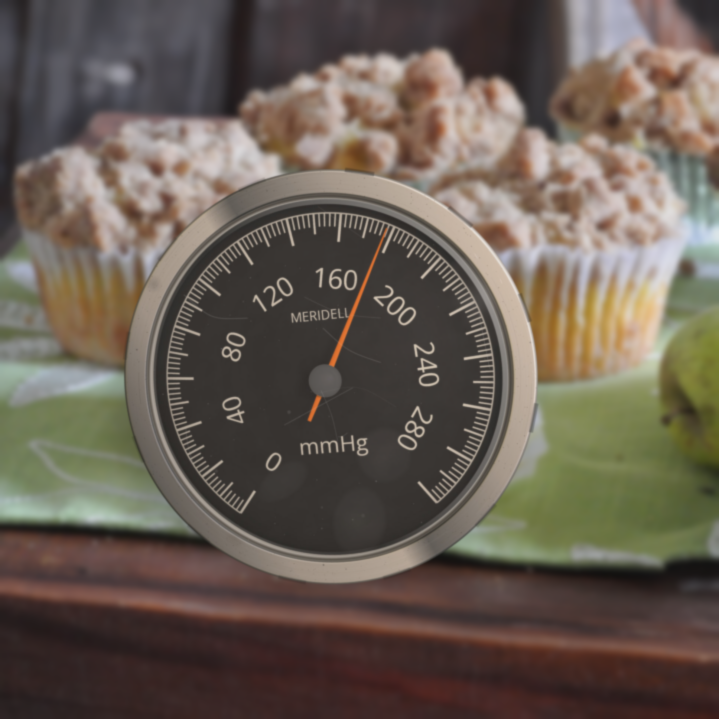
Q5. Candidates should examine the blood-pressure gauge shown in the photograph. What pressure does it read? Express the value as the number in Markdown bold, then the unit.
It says **178** mmHg
